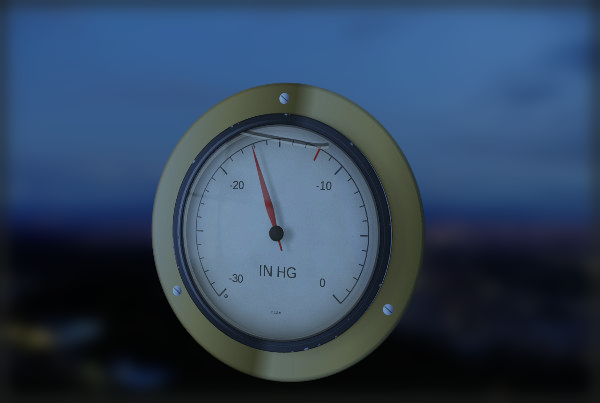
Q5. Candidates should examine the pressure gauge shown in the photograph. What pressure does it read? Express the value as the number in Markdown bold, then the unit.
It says **-17** inHg
